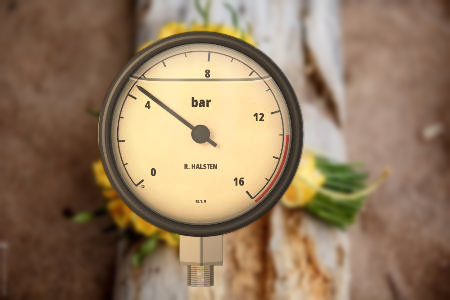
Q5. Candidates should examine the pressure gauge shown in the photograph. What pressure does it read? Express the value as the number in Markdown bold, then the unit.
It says **4.5** bar
